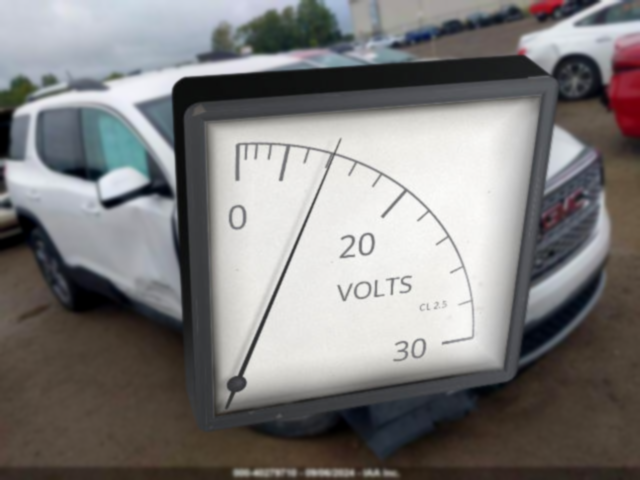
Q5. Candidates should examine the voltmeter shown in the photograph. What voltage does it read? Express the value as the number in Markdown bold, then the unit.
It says **14** V
